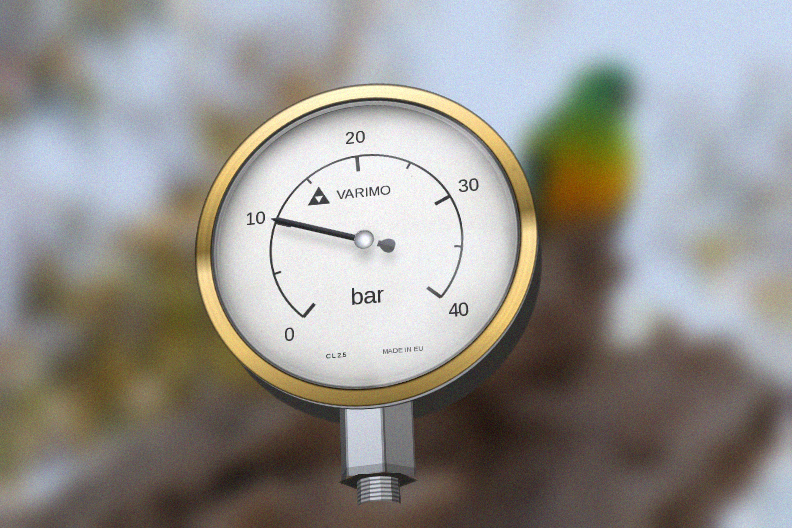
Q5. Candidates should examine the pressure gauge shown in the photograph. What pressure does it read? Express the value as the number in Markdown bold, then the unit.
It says **10** bar
